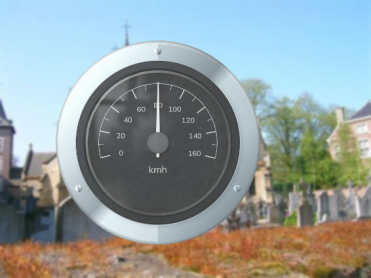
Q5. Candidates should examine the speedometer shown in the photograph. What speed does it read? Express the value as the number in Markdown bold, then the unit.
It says **80** km/h
